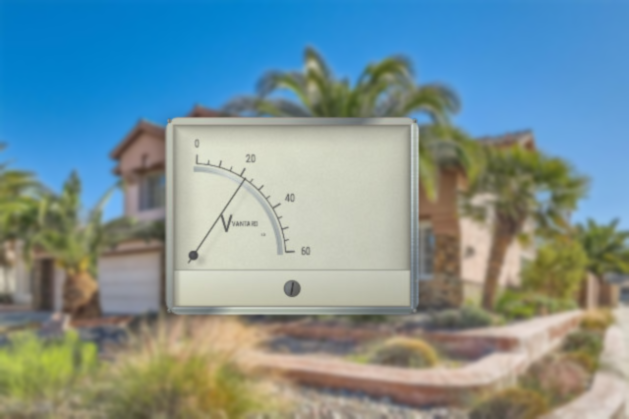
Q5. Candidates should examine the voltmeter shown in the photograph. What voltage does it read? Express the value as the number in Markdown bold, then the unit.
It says **22.5** V
